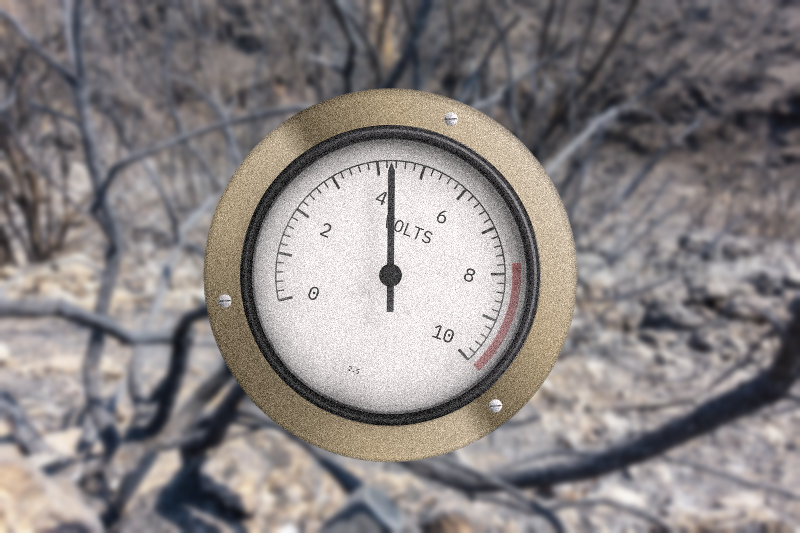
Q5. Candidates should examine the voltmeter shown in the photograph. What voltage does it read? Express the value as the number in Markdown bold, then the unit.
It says **4.3** V
